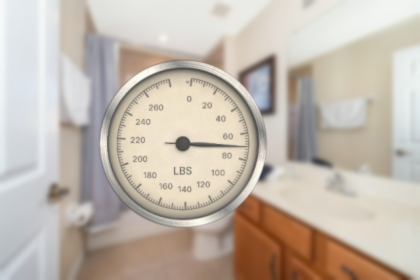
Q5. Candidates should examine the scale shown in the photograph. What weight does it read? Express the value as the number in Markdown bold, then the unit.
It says **70** lb
